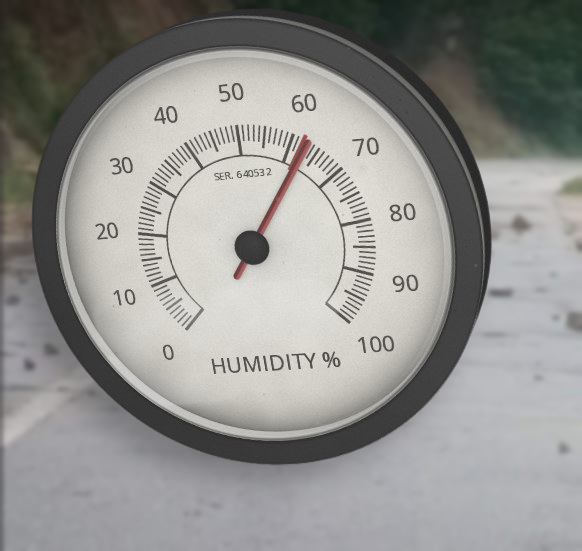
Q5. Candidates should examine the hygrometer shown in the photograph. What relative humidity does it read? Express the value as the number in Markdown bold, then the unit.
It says **63** %
